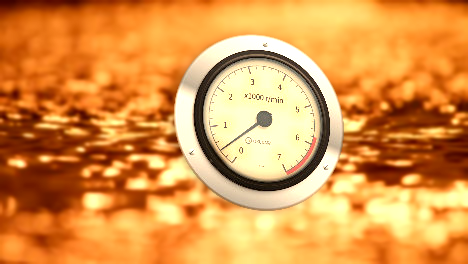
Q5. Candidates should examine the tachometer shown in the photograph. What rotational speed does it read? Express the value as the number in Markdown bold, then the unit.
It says **400** rpm
